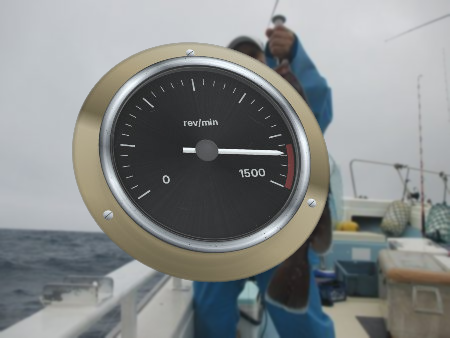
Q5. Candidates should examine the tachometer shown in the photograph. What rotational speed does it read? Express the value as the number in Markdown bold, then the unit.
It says **1350** rpm
